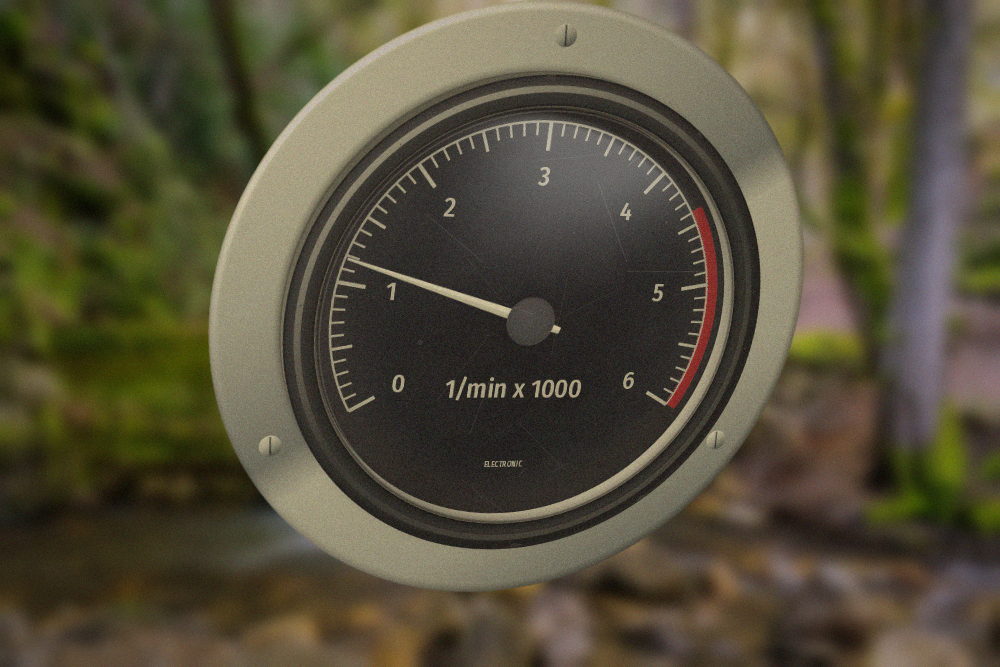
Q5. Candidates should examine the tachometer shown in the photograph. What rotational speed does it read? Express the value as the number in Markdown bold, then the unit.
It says **1200** rpm
